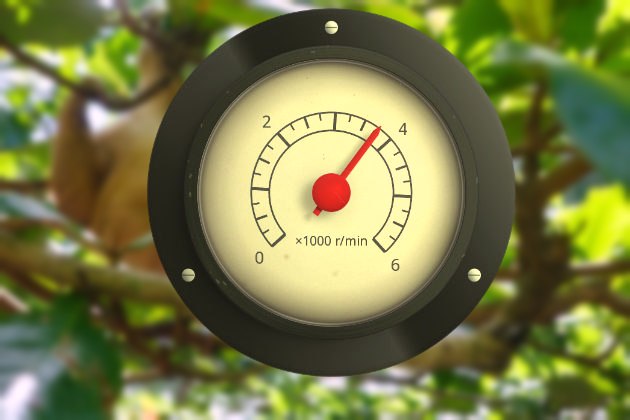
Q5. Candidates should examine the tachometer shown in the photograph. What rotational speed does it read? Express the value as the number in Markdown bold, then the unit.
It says **3750** rpm
